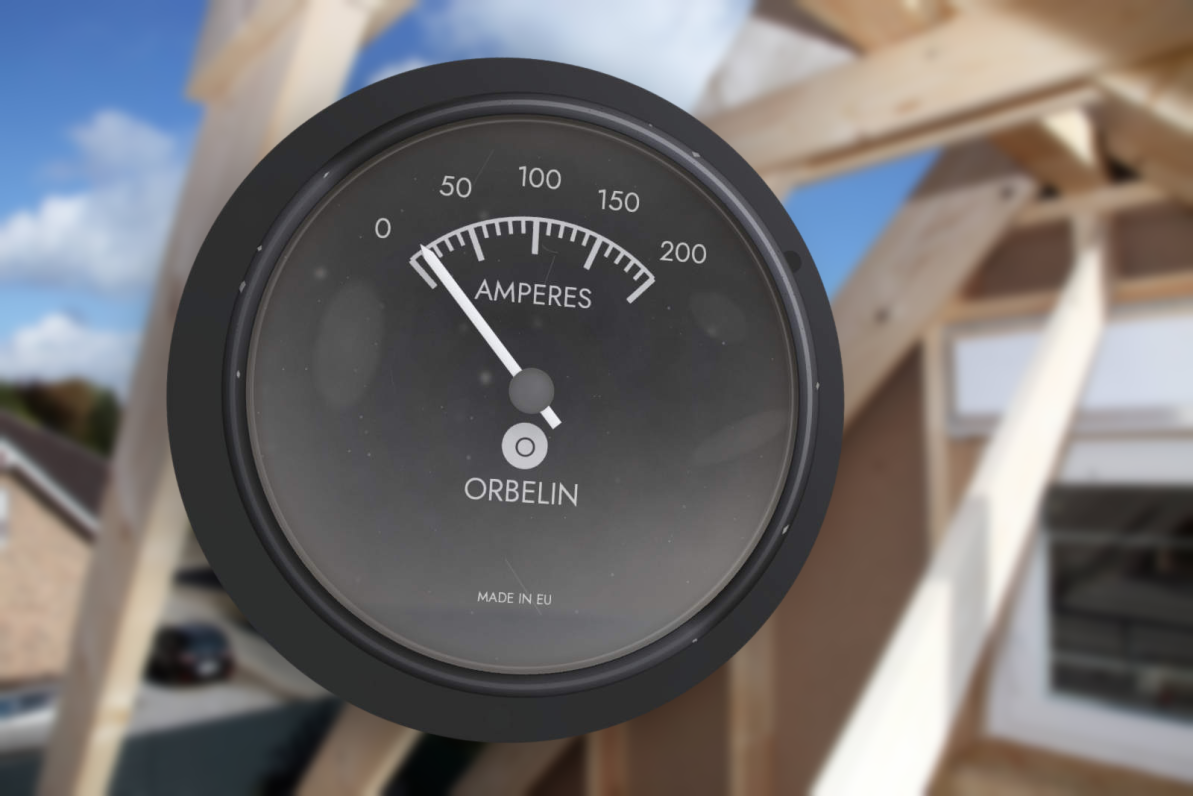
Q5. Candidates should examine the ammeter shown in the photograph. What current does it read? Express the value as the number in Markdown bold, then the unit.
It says **10** A
